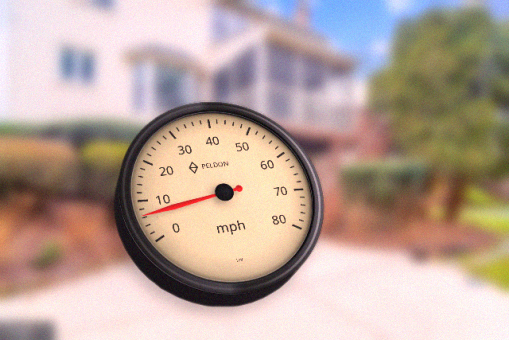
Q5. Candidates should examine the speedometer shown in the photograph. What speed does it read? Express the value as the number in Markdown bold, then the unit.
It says **6** mph
